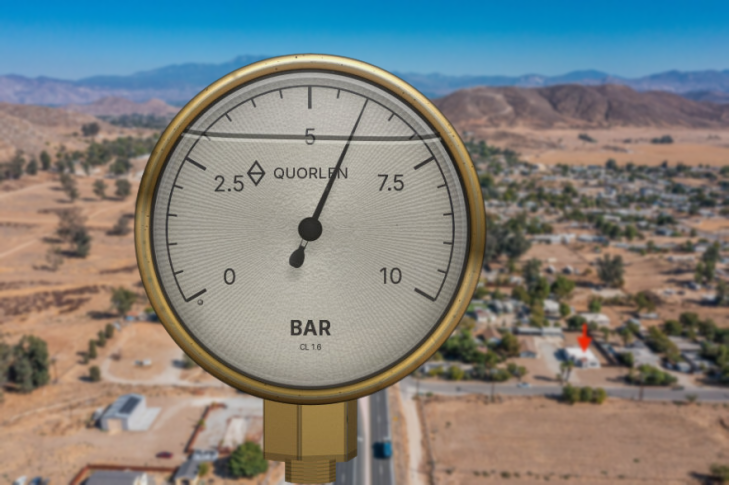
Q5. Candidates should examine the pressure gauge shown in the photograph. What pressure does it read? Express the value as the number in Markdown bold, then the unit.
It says **6** bar
